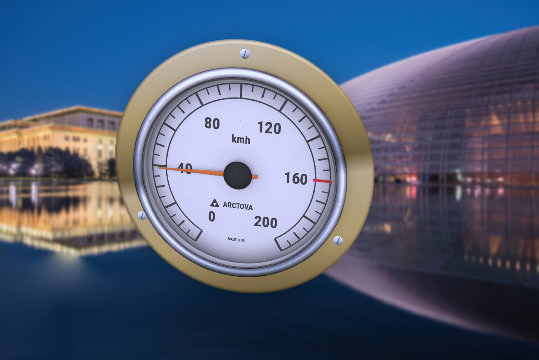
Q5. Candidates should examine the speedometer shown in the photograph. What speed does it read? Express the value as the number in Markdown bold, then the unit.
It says **40** km/h
